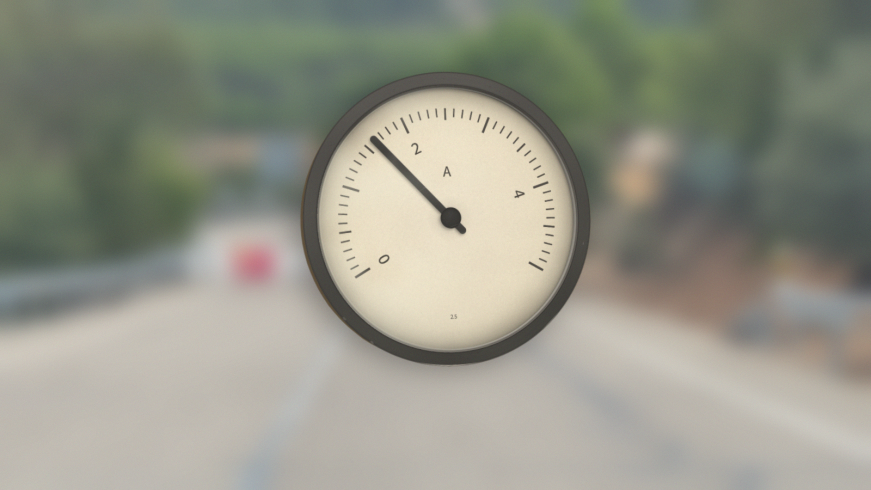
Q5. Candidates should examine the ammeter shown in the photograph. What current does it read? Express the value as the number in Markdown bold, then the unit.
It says **1.6** A
